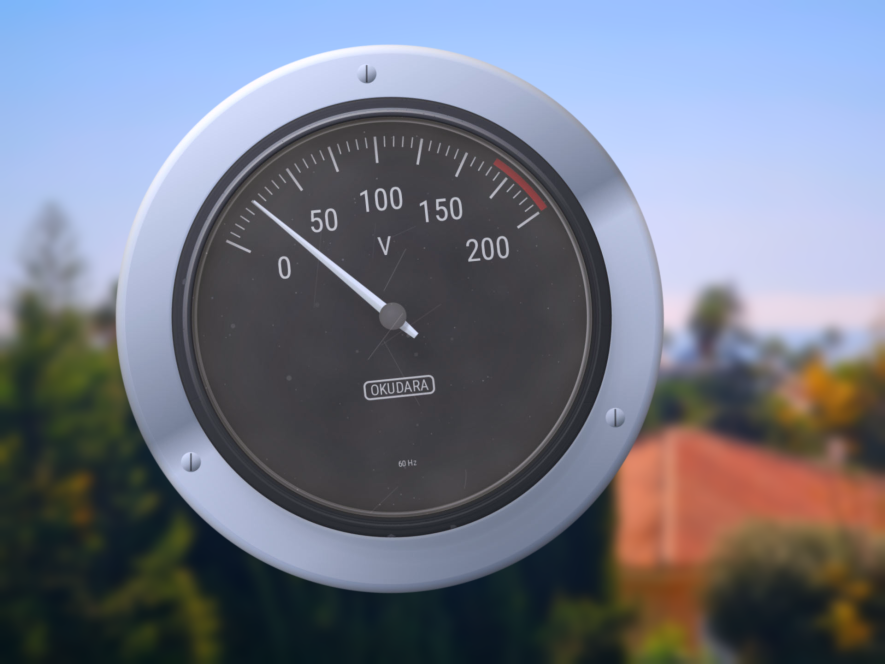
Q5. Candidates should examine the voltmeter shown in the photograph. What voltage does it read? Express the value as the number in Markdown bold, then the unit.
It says **25** V
